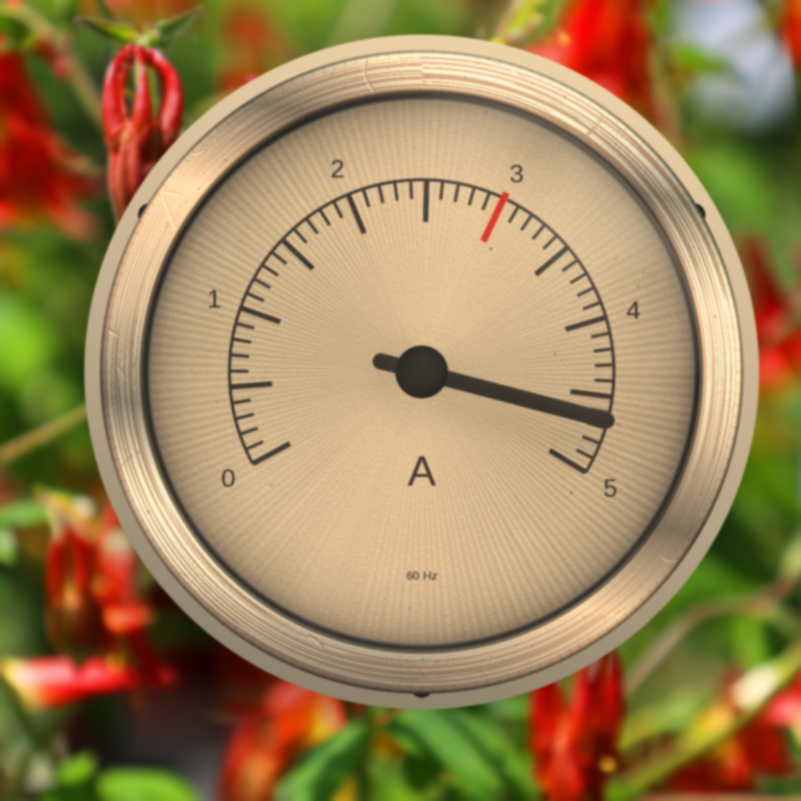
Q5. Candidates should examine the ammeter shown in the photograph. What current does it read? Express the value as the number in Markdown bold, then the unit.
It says **4.65** A
